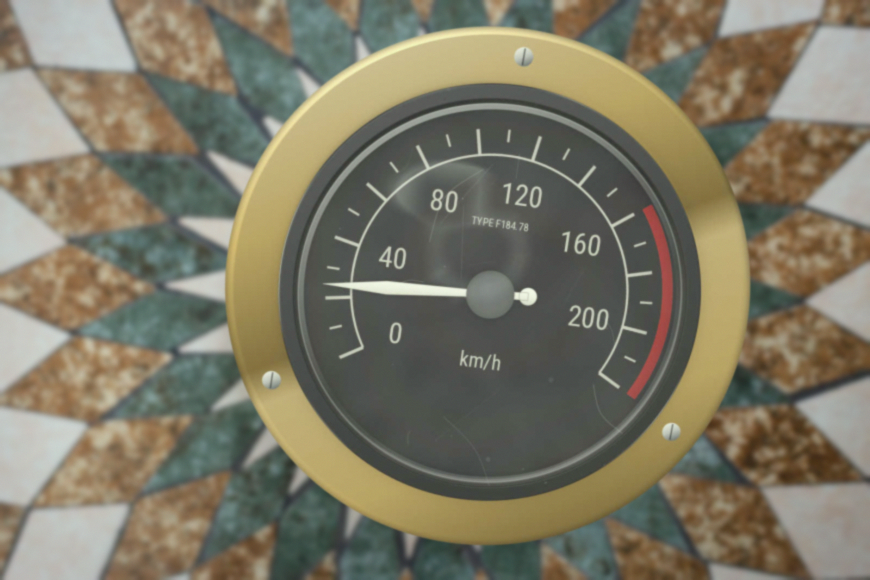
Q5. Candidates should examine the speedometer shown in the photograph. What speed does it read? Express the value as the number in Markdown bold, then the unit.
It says **25** km/h
